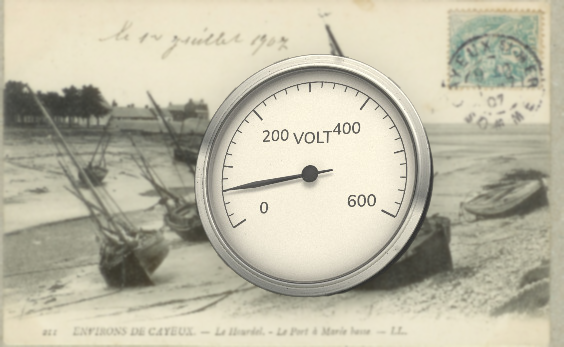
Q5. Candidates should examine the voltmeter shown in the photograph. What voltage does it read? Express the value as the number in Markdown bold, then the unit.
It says **60** V
